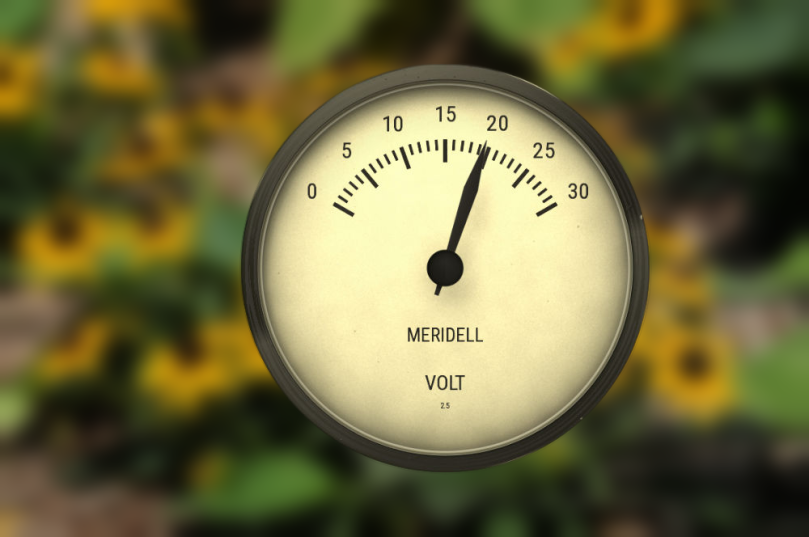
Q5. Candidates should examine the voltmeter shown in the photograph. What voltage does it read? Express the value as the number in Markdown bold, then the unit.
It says **19.5** V
